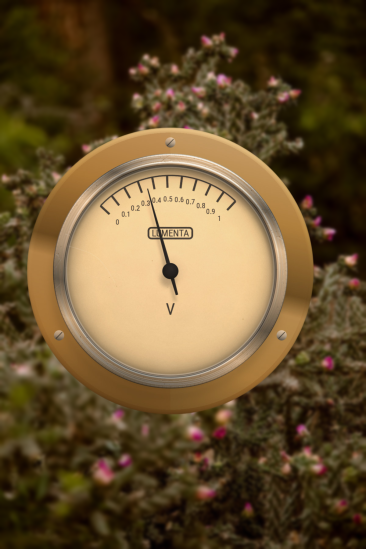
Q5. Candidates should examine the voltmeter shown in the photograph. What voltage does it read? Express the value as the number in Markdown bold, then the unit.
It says **0.35** V
